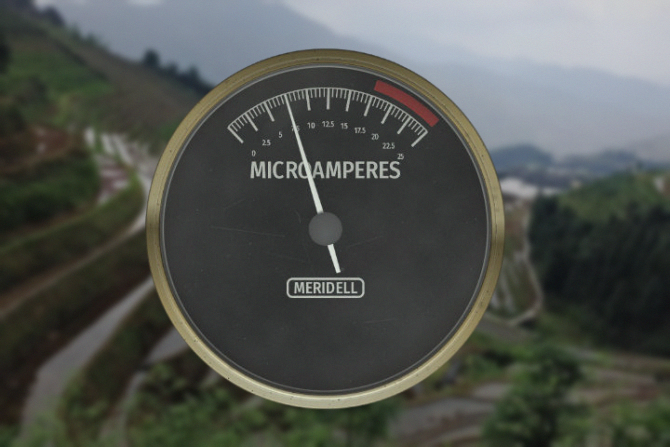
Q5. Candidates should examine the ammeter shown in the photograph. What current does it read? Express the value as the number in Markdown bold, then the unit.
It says **7.5** µA
